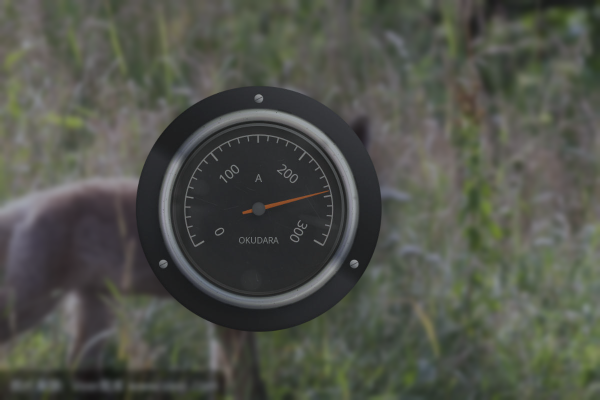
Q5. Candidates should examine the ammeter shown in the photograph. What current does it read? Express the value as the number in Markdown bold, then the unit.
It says **245** A
